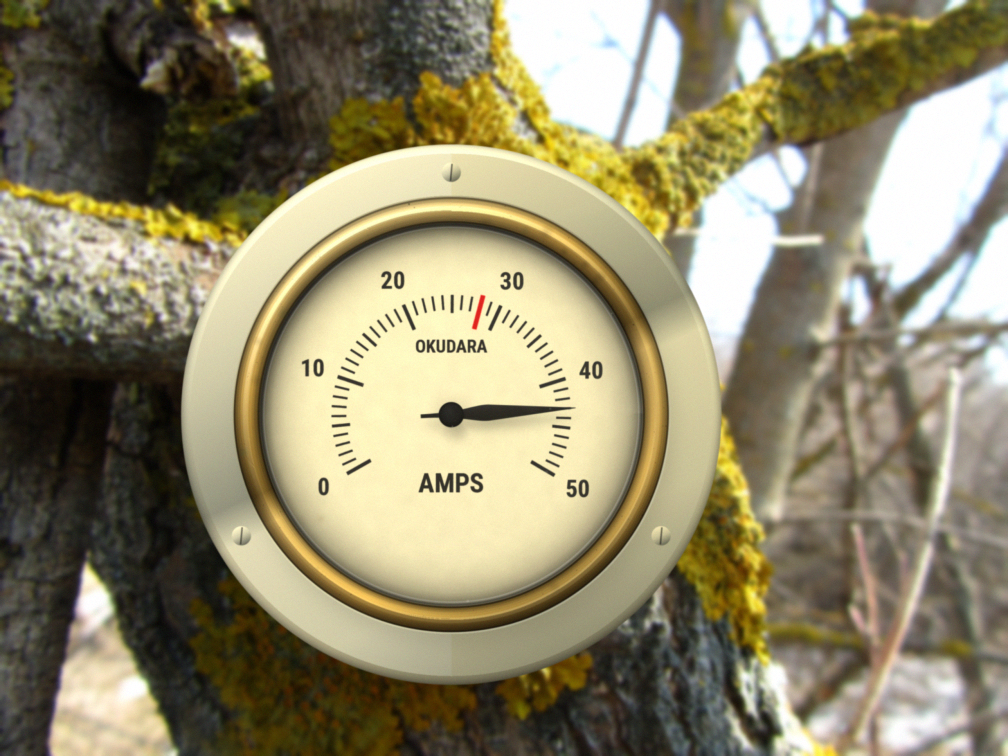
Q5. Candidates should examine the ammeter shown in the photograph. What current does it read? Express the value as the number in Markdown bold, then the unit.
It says **43** A
